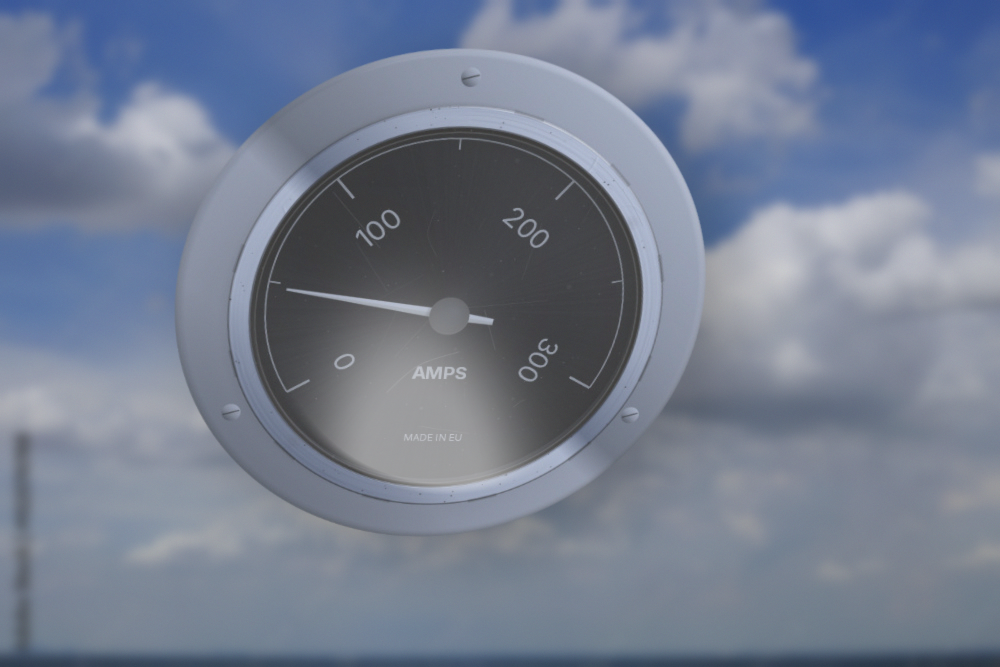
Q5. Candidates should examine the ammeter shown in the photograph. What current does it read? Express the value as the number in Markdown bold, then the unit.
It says **50** A
